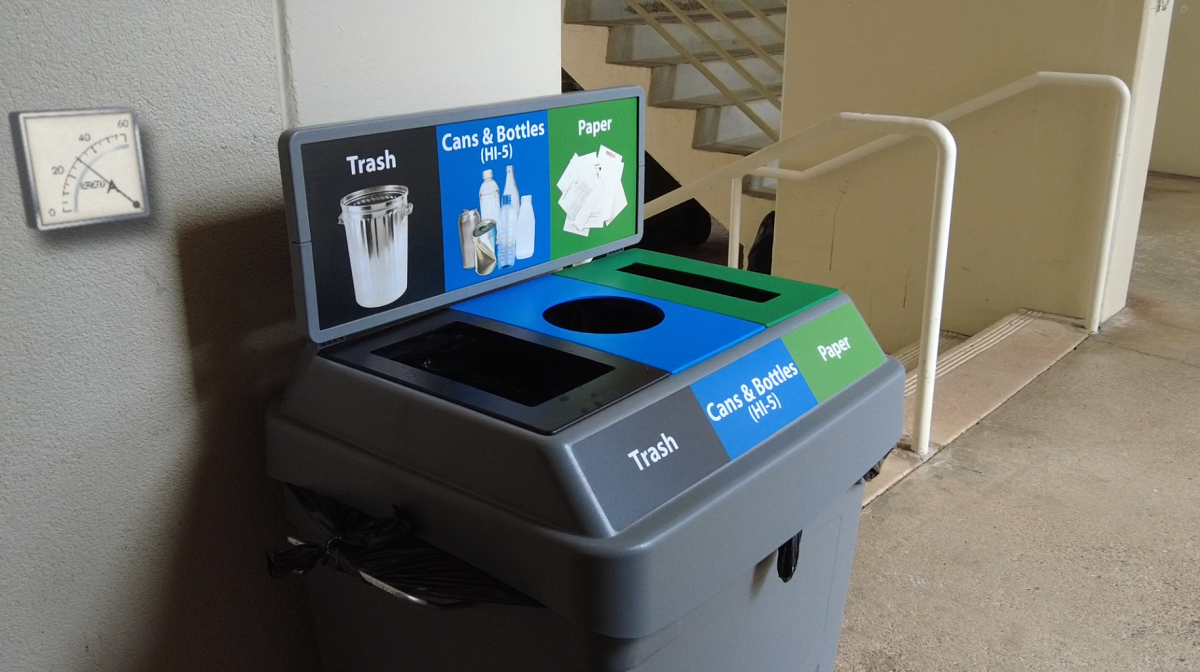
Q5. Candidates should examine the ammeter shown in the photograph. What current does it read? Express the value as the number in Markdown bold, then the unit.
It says **30** A
